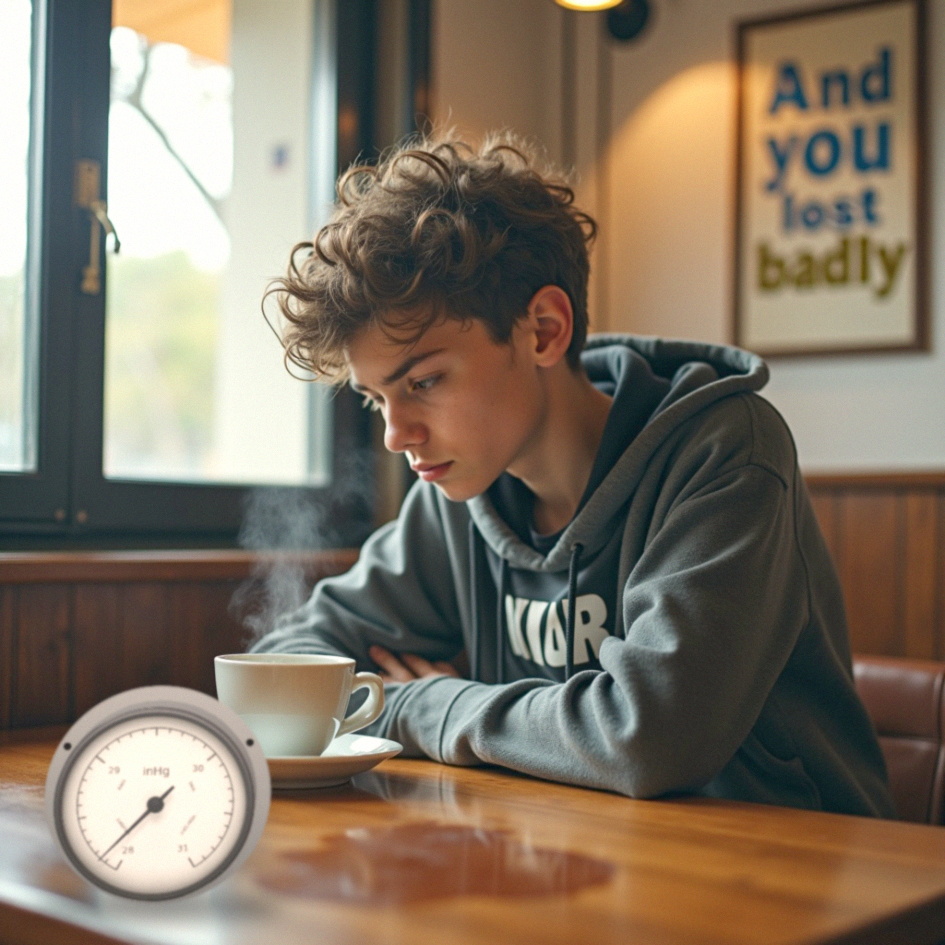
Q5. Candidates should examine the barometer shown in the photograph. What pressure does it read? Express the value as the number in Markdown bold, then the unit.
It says **28.15** inHg
